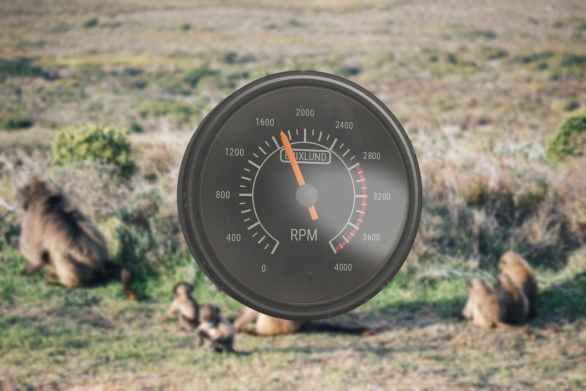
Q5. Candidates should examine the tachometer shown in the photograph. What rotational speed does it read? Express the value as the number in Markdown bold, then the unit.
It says **1700** rpm
